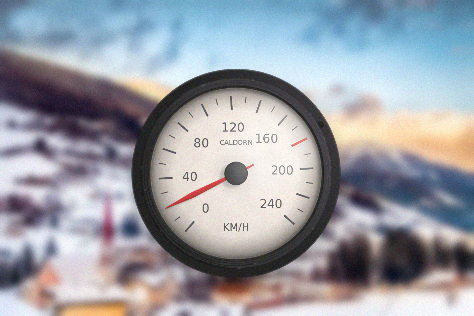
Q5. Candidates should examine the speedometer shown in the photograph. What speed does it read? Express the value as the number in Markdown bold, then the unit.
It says **20** km/h
